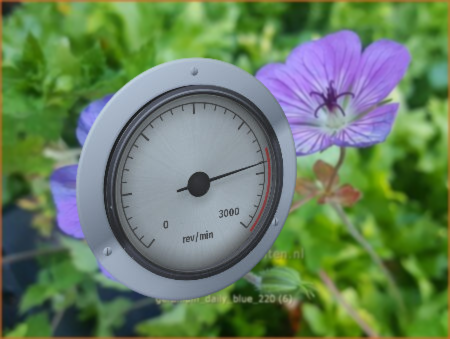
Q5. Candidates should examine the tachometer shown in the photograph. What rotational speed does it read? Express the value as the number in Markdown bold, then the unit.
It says **2400** rpm
